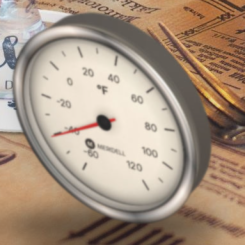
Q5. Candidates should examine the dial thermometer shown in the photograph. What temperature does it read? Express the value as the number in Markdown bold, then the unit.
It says **-40** °F
